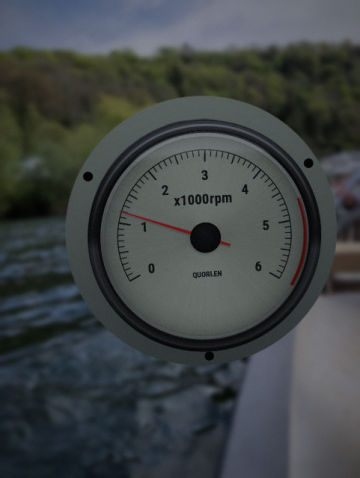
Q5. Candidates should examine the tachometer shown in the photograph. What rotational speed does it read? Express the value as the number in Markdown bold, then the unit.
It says **1200** rpm
